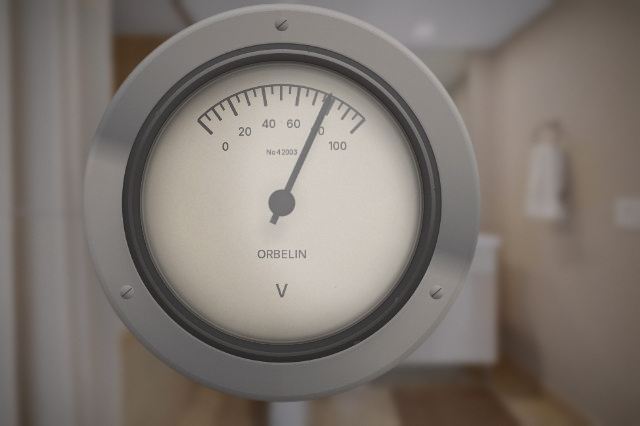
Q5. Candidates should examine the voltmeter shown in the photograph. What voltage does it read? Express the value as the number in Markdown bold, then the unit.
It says **77.5** V
